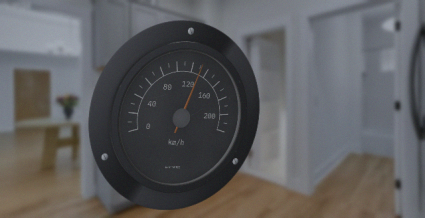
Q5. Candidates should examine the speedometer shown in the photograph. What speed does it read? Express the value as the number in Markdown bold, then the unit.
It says **130** km/h
